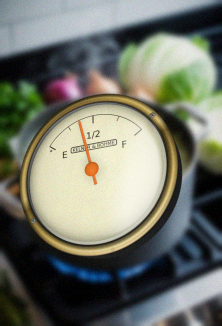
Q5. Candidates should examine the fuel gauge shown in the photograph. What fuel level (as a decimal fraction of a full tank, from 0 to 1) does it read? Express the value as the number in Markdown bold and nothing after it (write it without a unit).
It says **0.375**
